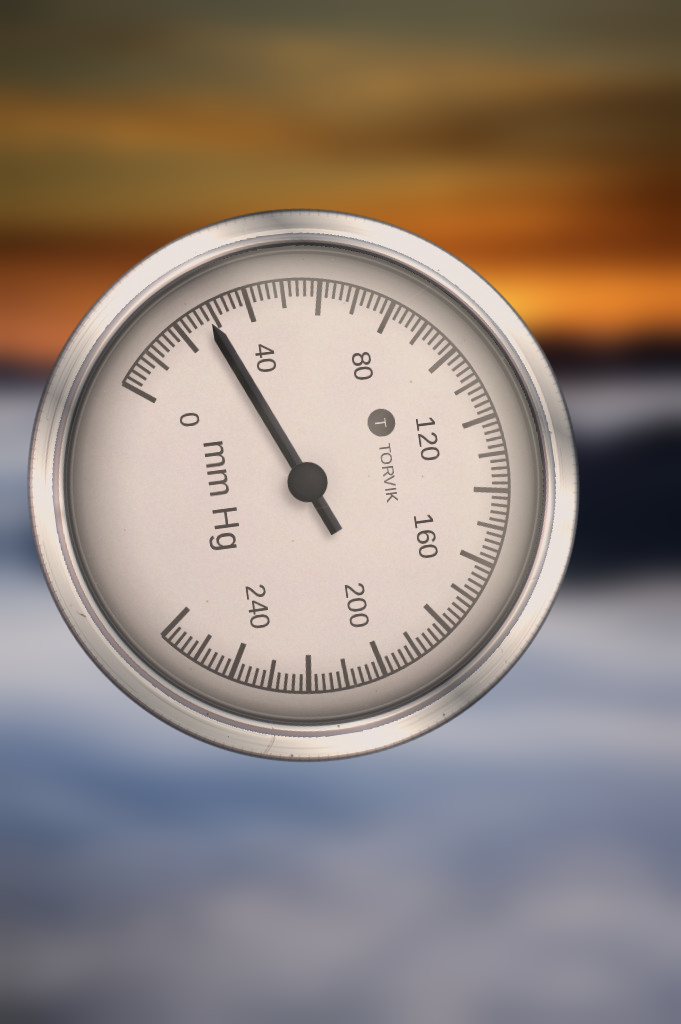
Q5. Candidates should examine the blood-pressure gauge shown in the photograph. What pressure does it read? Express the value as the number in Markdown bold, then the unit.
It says **28** mmHg
